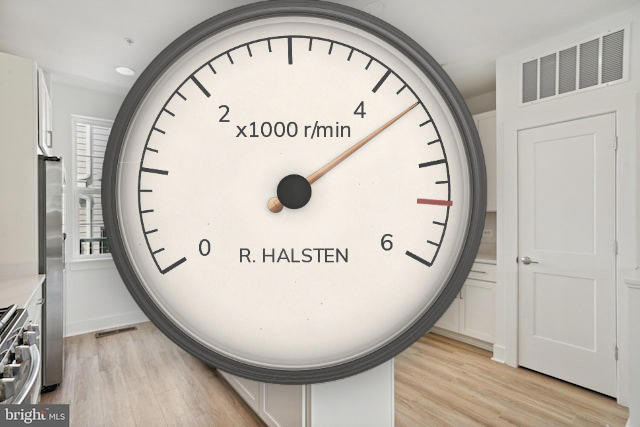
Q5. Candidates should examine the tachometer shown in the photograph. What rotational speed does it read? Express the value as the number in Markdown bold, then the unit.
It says **4400** rpm
